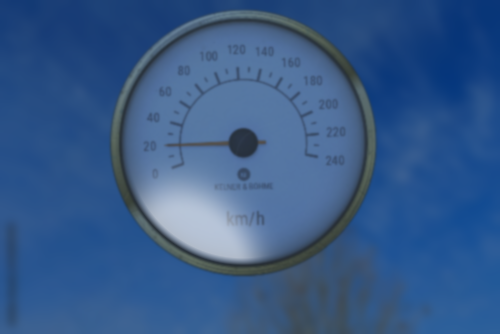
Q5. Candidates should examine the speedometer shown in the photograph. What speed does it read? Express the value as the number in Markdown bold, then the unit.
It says **20** km/h
